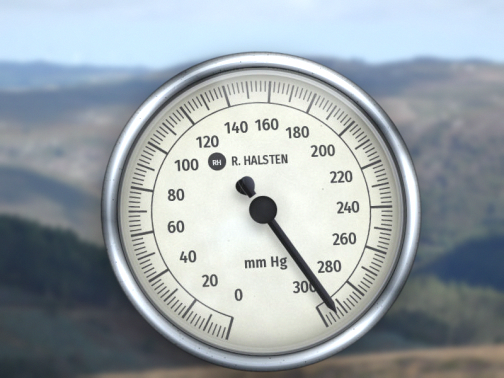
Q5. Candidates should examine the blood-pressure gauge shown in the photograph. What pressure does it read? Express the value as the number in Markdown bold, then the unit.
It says **294** mmHg
